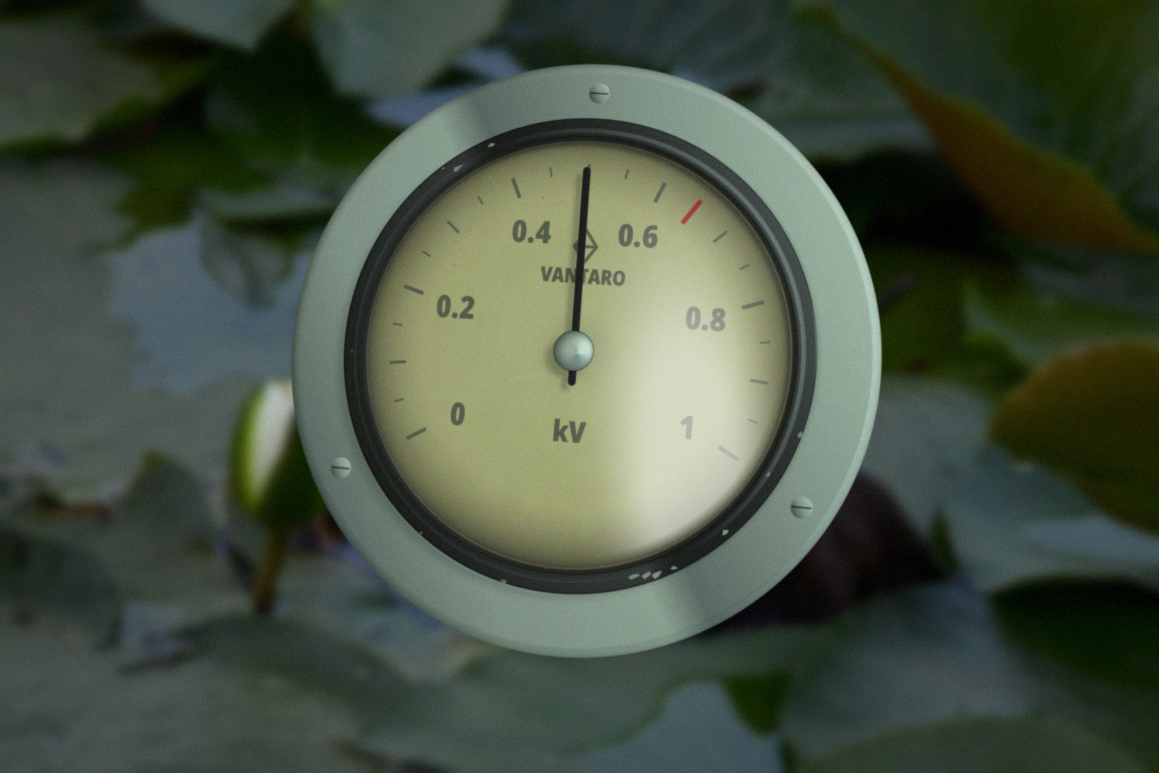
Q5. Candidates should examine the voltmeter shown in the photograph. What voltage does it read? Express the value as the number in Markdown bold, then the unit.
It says **0.5** kV
